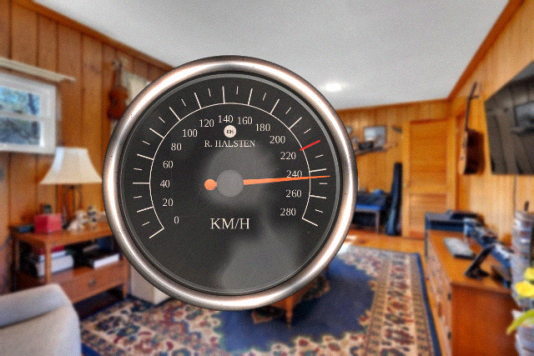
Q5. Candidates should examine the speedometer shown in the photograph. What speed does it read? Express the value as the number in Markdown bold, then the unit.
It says **245** km/h
